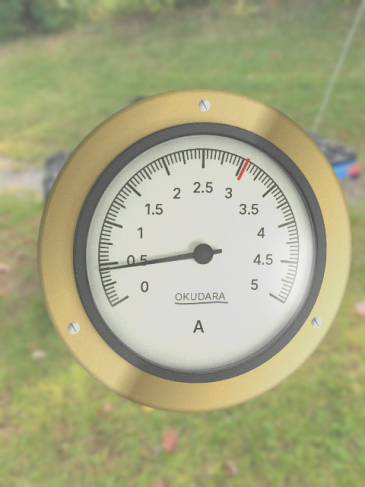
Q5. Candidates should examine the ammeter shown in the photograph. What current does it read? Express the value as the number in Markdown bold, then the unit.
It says **0.45** A
